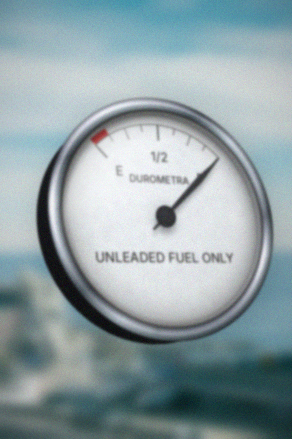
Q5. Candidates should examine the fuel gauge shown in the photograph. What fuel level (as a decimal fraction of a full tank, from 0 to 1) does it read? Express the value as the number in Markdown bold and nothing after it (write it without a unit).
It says **1**
